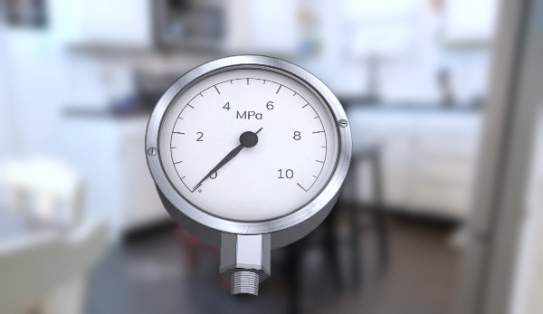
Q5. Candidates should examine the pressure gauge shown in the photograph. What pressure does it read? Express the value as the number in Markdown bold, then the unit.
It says **0** MPa
